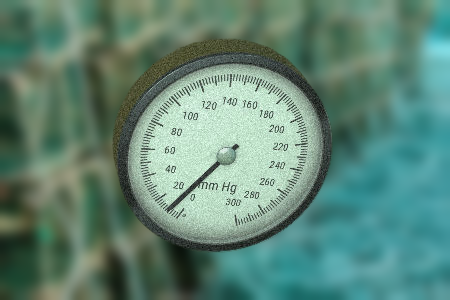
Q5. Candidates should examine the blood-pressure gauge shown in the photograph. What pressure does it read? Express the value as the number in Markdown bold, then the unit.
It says **10** mmHg
